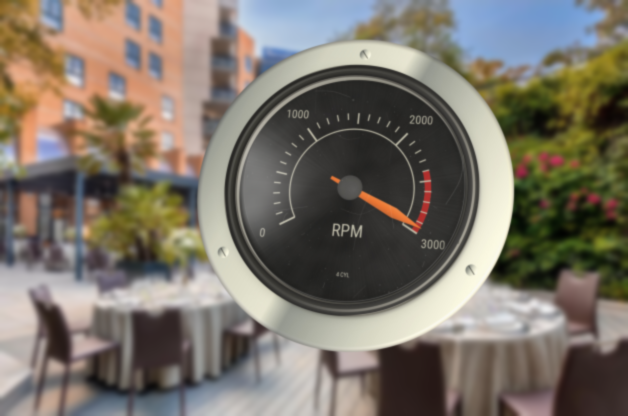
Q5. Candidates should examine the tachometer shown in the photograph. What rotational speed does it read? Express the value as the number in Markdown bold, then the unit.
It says **2950** rpm
